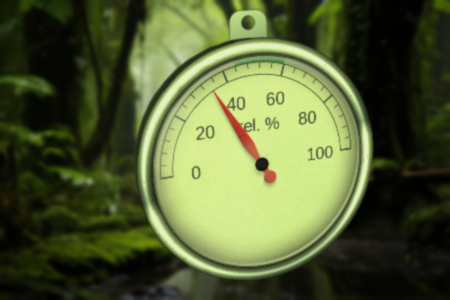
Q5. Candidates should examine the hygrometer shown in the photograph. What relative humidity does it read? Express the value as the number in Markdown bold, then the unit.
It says **34** %
